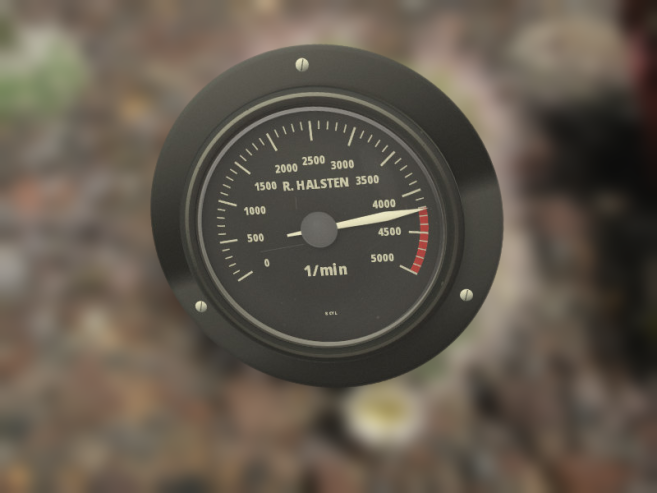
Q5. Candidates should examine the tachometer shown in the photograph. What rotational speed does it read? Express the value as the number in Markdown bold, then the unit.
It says **4200** rpm
